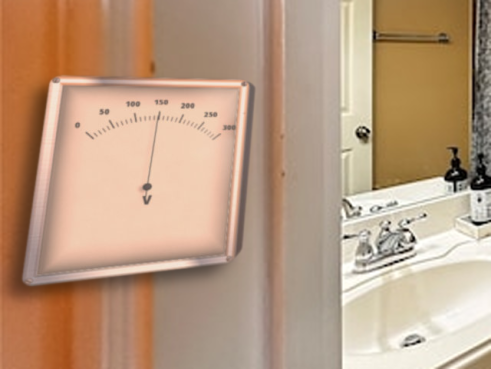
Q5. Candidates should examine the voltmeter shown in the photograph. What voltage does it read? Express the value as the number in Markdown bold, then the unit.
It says **150** V
